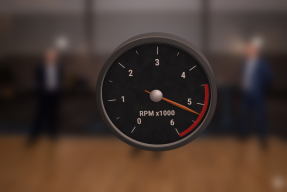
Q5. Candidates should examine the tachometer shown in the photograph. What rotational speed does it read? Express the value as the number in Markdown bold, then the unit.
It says **5250** rpm
